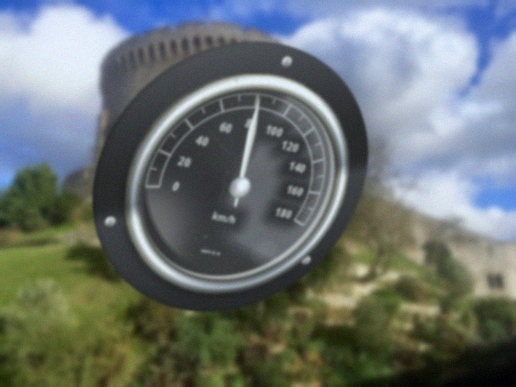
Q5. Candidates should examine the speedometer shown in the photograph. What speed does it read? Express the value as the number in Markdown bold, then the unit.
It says **80** km/h
